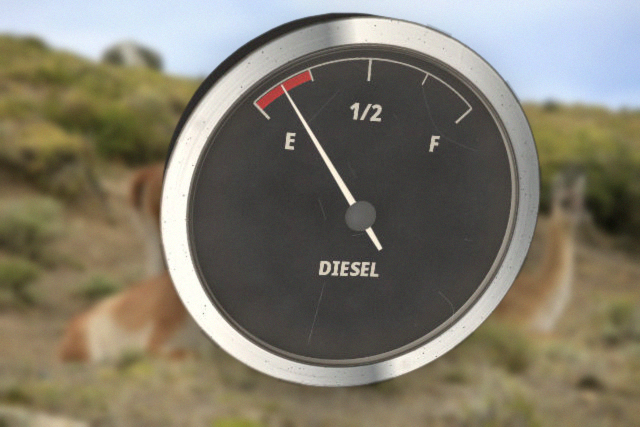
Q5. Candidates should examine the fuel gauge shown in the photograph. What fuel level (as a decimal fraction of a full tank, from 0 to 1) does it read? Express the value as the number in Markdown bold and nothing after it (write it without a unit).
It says **0.125**
